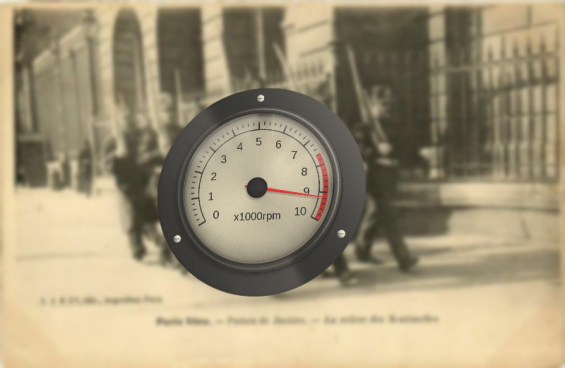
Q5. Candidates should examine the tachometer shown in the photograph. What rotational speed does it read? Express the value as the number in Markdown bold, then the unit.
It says **9200** rpm
